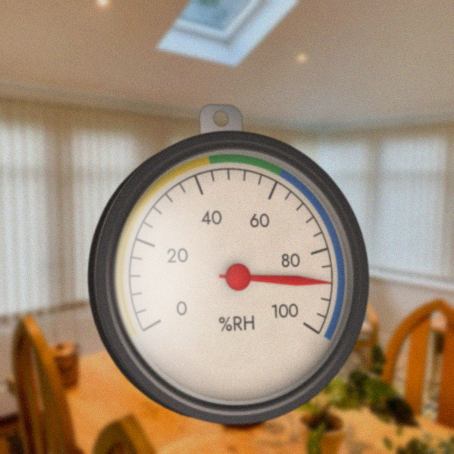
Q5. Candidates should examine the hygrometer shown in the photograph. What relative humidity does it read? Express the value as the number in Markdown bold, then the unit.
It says **88** %
